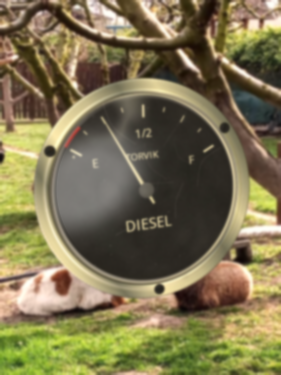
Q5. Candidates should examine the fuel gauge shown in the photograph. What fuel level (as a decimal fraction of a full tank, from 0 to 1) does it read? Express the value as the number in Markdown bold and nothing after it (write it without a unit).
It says **0.25**
